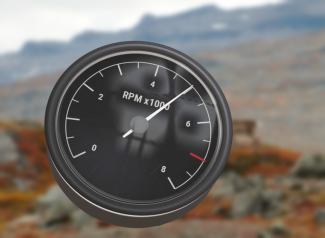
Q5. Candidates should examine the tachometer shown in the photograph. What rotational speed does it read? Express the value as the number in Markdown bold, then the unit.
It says **5000** rpm
